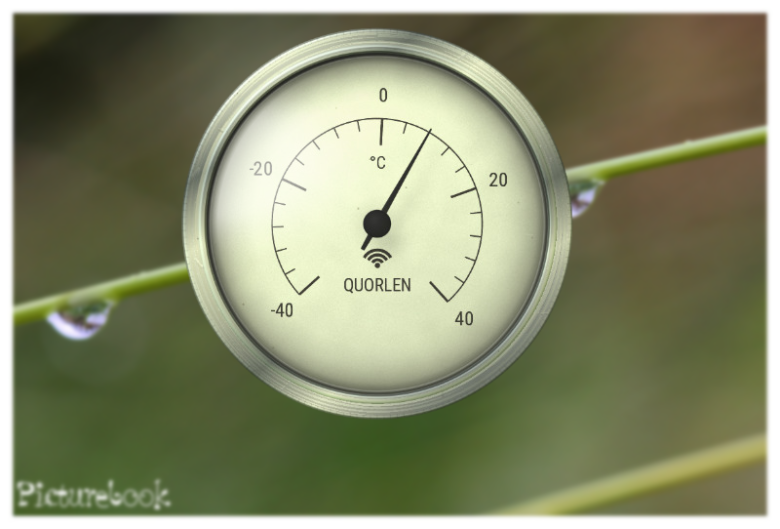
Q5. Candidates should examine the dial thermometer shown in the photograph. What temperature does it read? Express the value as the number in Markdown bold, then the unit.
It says **8** °C
